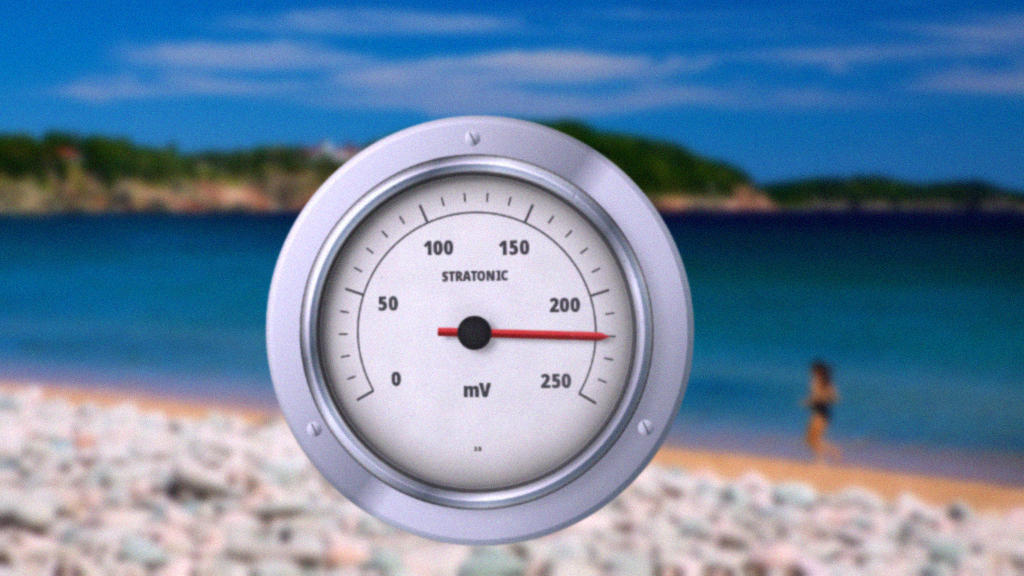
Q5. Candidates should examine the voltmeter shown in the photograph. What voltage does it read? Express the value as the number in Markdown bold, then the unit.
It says **220** mV
